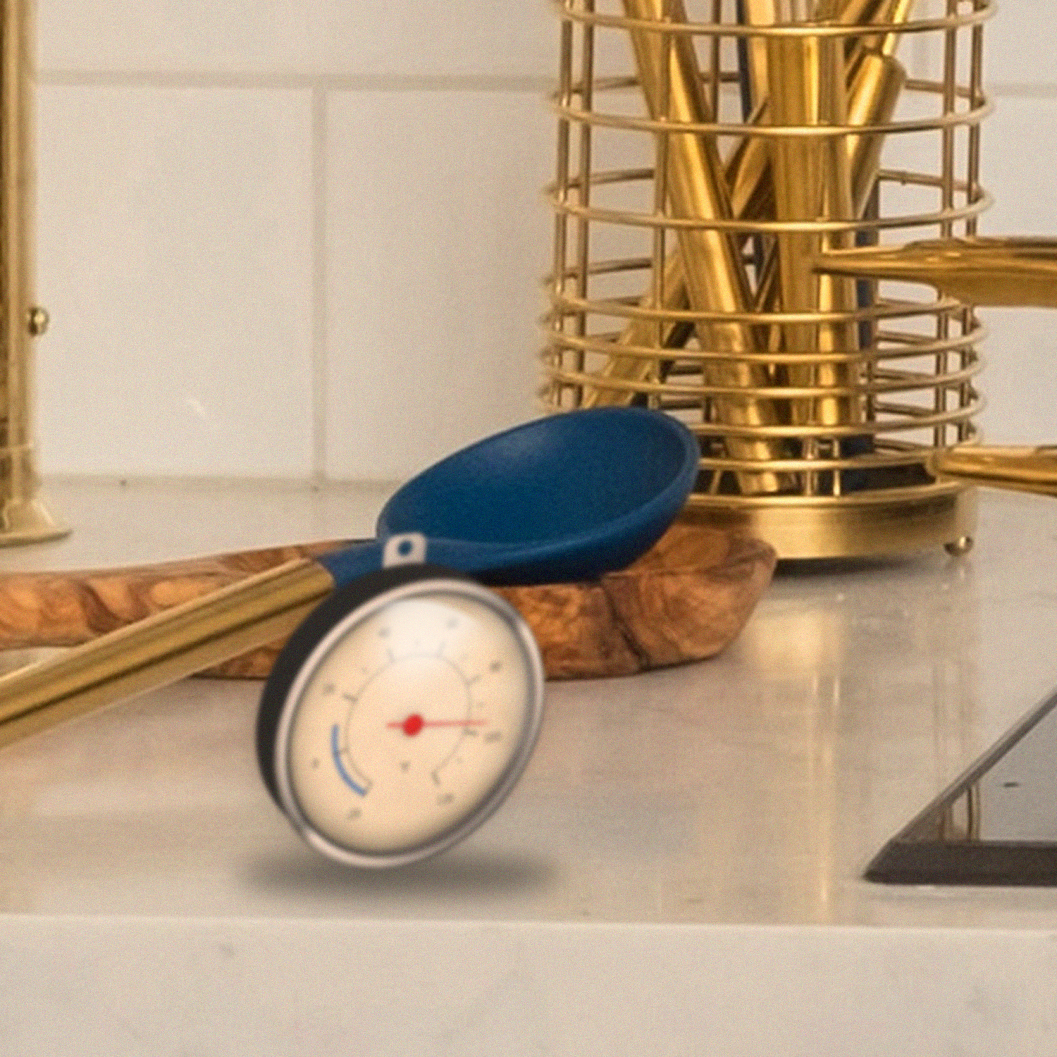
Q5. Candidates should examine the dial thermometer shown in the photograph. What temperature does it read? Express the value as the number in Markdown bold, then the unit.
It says **95** °F
